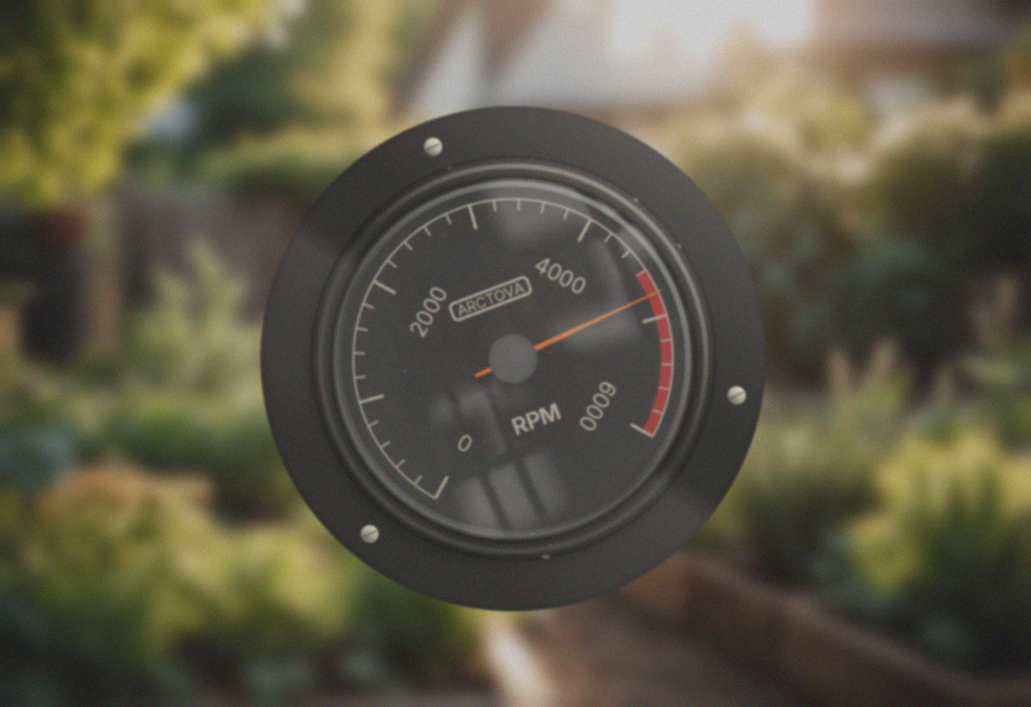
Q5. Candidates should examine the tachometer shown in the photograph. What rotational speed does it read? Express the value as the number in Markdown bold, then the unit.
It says **4800** rpm
